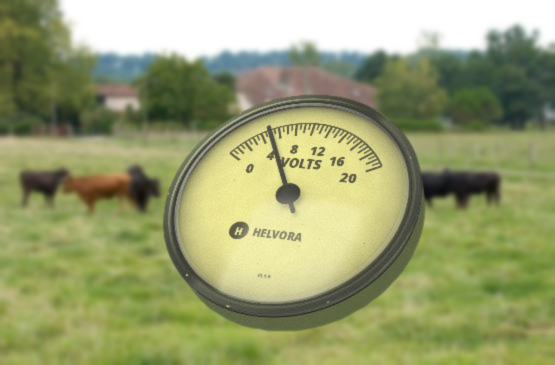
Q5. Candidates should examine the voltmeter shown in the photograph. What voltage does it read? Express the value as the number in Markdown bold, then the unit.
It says **5** V
